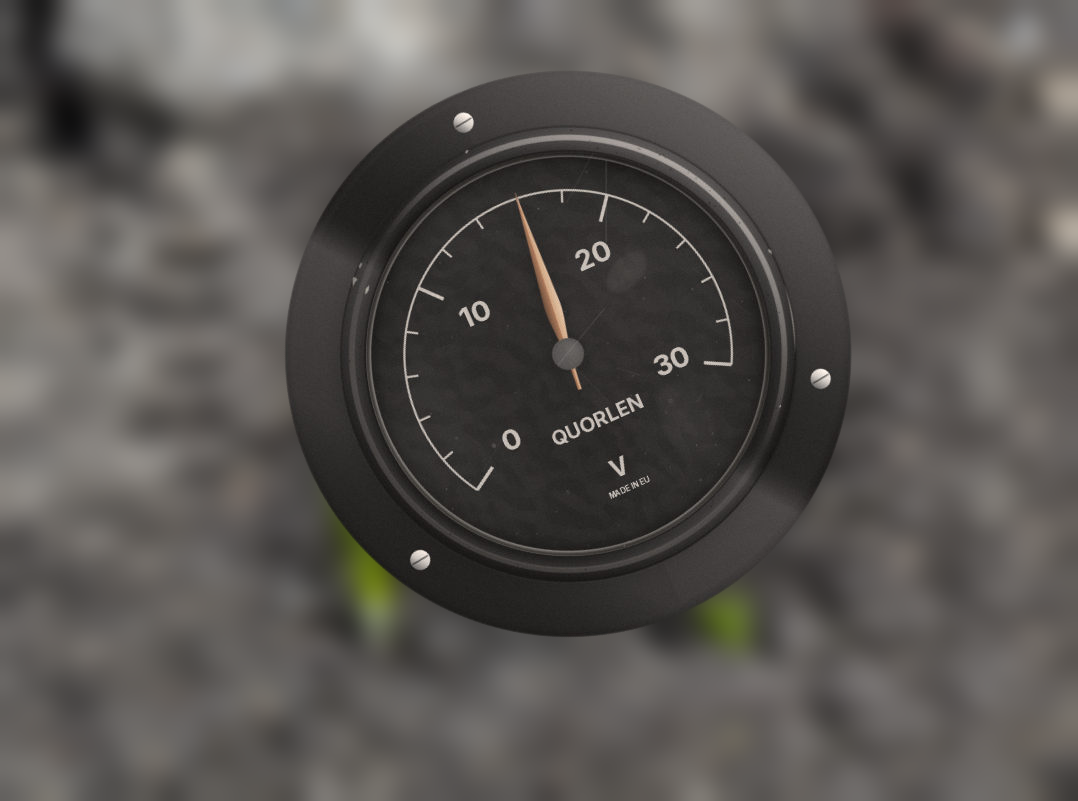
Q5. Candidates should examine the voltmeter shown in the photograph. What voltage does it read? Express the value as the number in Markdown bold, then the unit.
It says **16** V
